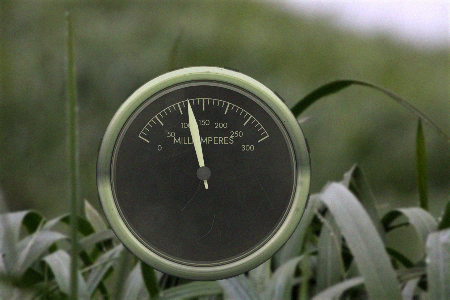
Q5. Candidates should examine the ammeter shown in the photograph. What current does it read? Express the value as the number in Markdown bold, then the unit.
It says **120** mA
